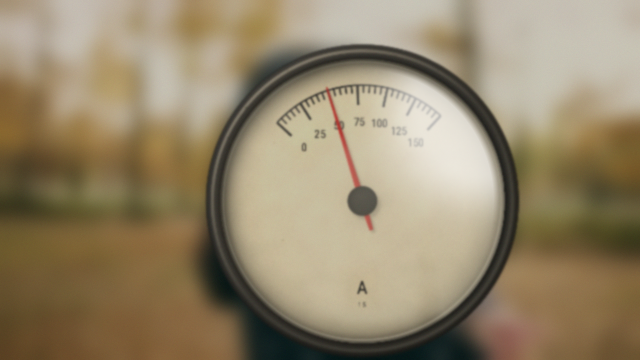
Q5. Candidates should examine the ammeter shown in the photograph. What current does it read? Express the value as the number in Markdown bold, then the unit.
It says **50** A
